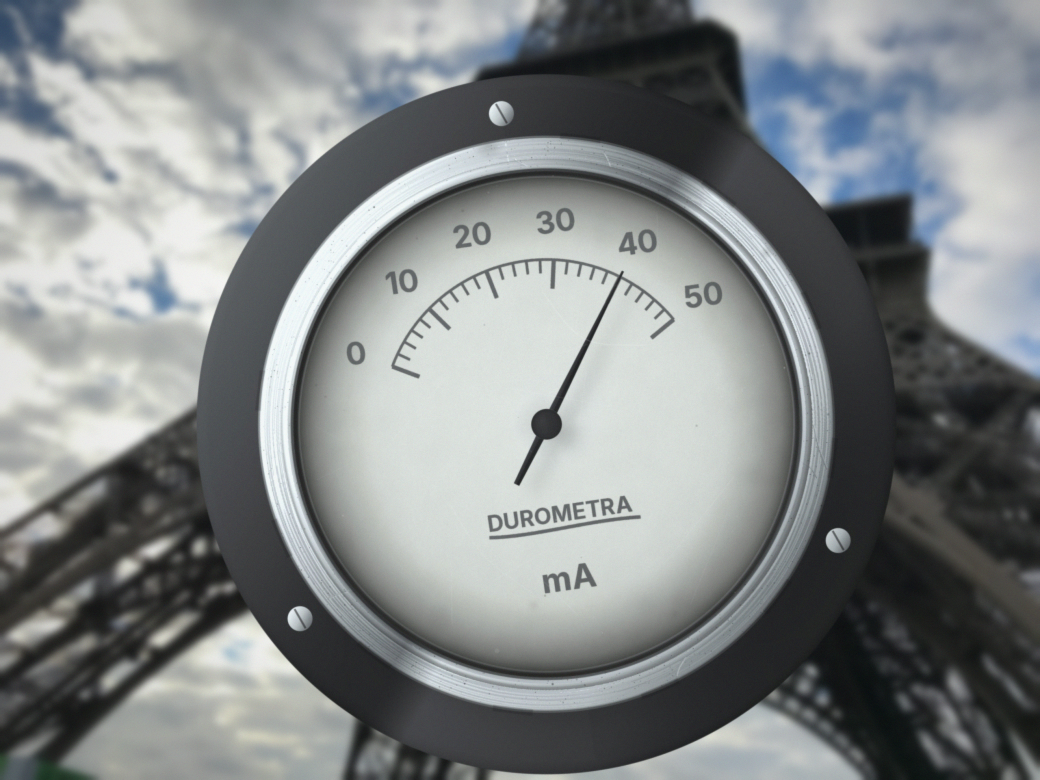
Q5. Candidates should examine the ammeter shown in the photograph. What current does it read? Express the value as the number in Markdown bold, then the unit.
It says **40** mA
